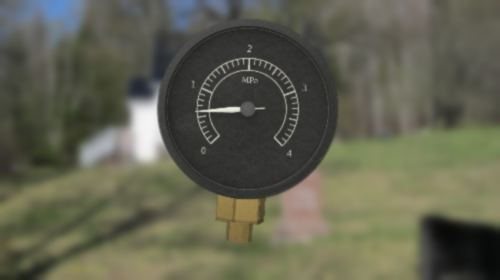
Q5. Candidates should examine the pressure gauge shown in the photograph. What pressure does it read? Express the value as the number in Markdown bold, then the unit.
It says **0.6** MPa
